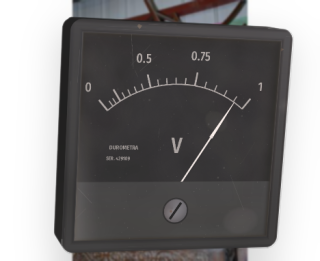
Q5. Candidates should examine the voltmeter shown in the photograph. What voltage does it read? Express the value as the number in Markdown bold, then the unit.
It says **0.95** V
